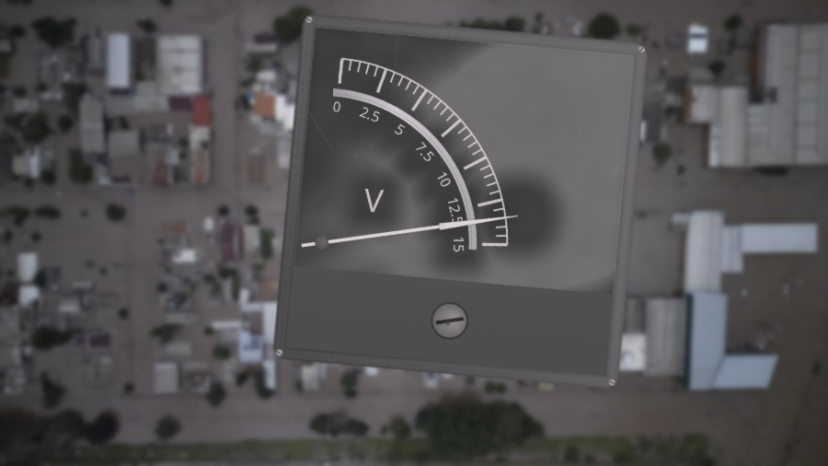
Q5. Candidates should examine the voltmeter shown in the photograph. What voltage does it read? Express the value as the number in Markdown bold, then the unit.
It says **13.5** V
